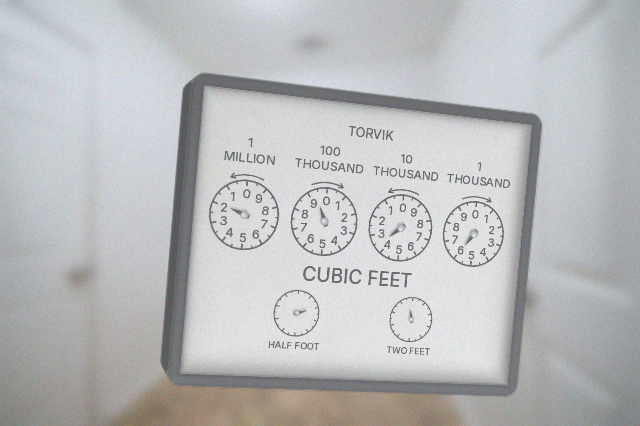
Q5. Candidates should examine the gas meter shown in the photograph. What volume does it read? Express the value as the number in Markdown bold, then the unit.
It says **193600** ft³
